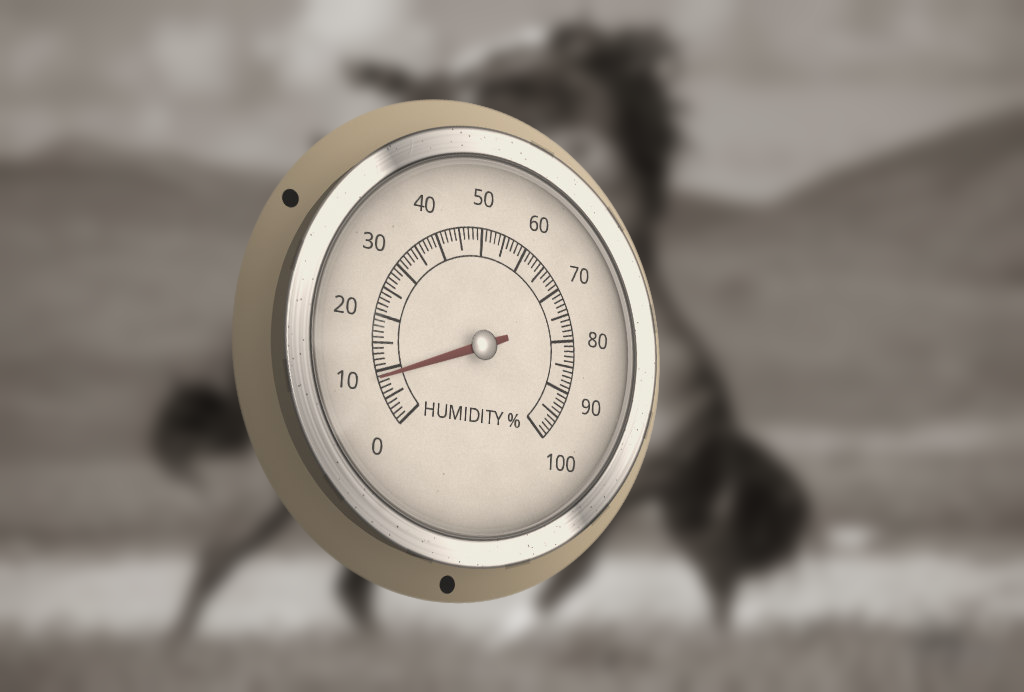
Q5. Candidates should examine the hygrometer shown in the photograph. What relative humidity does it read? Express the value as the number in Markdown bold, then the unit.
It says **9** %
